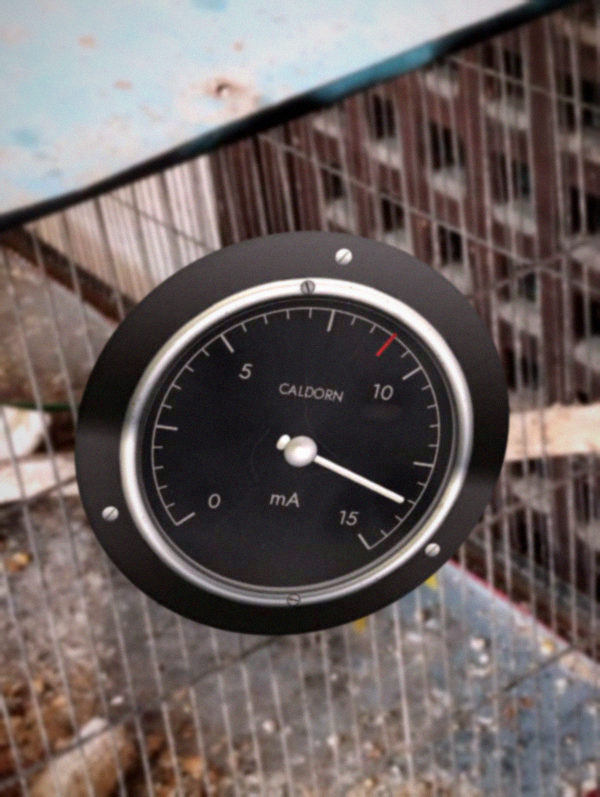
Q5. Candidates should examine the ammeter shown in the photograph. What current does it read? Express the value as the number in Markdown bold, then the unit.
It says **13.5** mA
